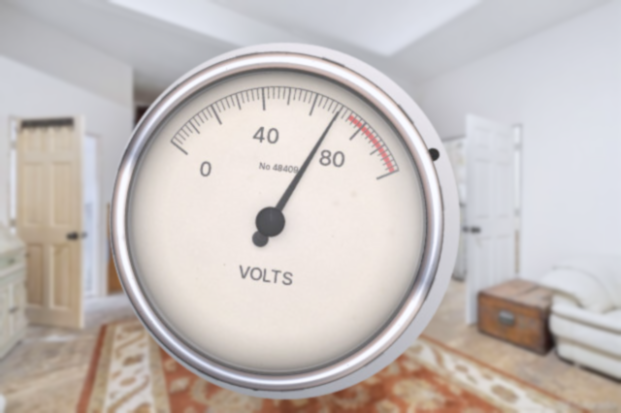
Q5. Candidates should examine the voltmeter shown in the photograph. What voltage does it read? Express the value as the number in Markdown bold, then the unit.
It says **70** V
